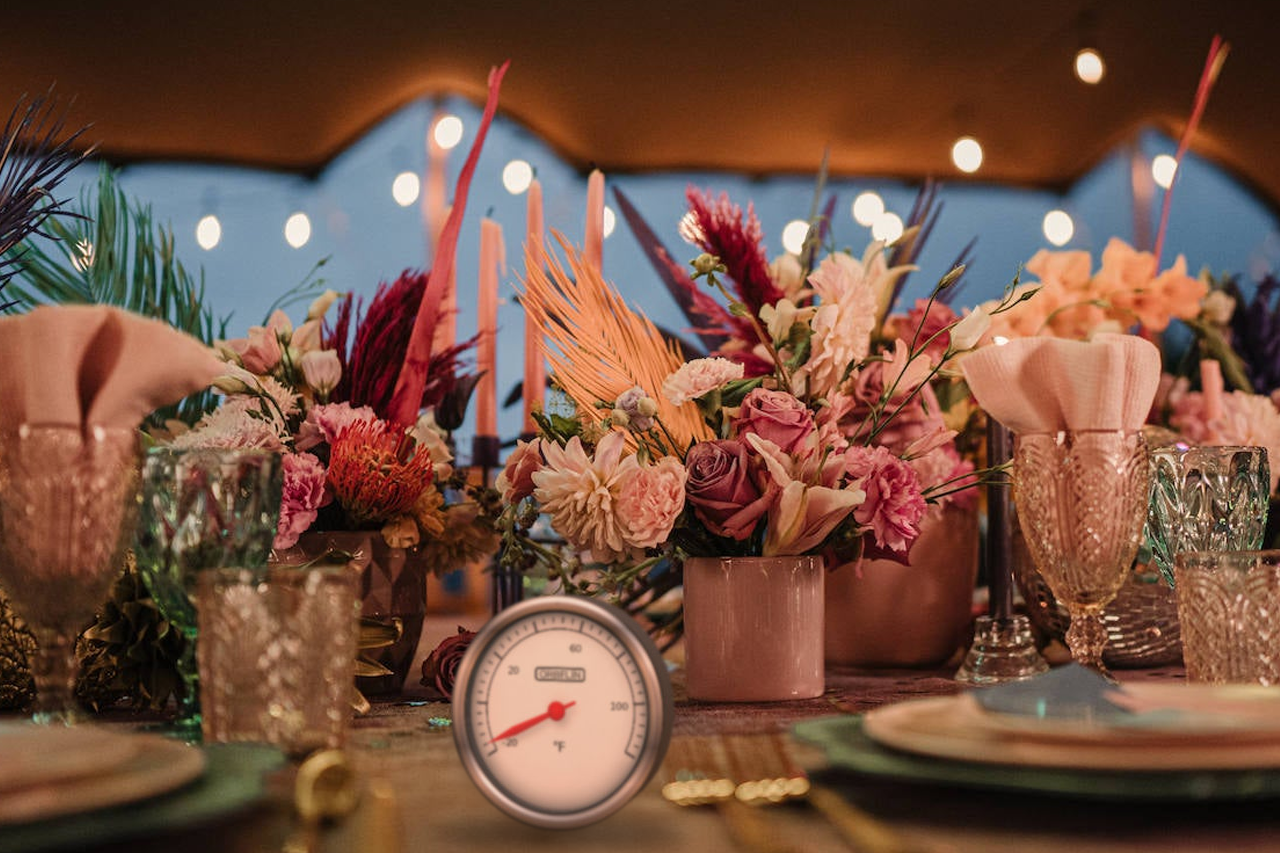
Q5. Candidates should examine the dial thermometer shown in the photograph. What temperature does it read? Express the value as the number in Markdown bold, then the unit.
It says **-16** °F
